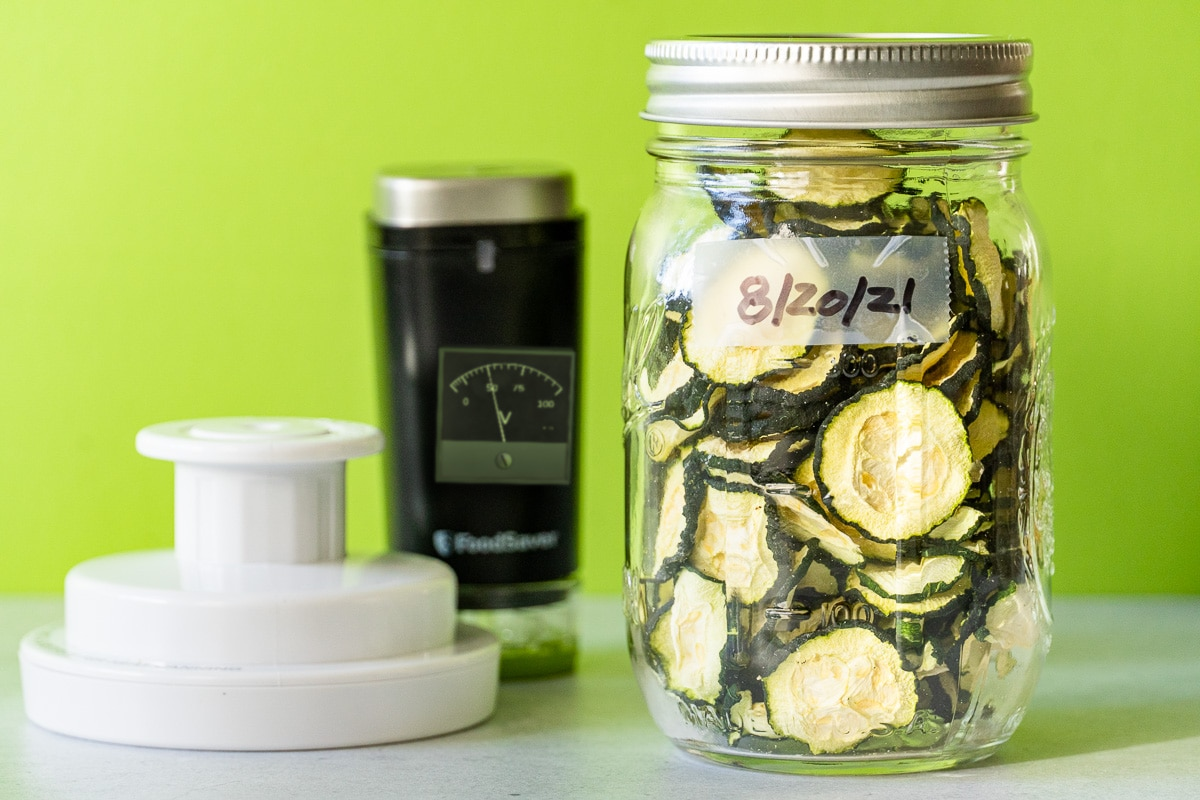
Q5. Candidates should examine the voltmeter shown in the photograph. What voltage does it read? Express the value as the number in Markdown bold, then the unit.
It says **50** V
